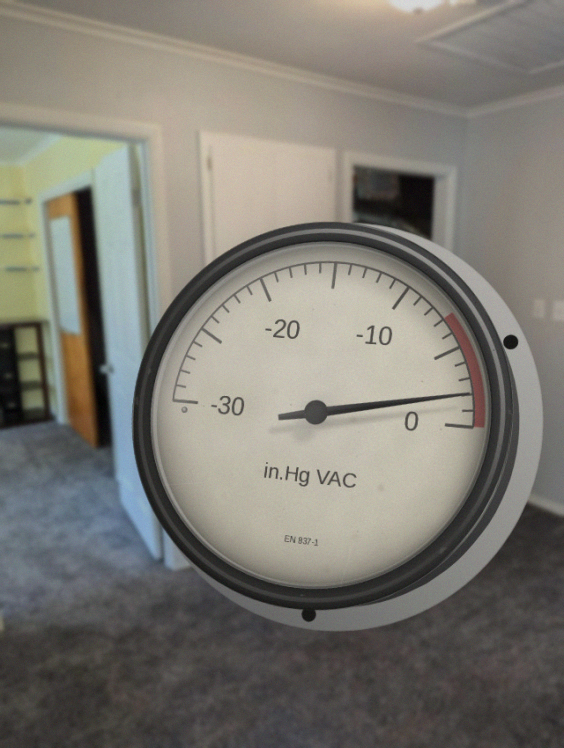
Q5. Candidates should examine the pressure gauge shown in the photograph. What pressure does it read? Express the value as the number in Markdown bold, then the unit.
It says **-2** inHg
